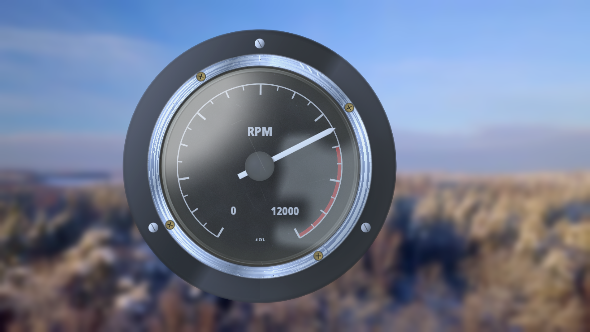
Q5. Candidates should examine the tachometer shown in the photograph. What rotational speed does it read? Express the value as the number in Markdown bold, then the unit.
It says **8500** rpm
